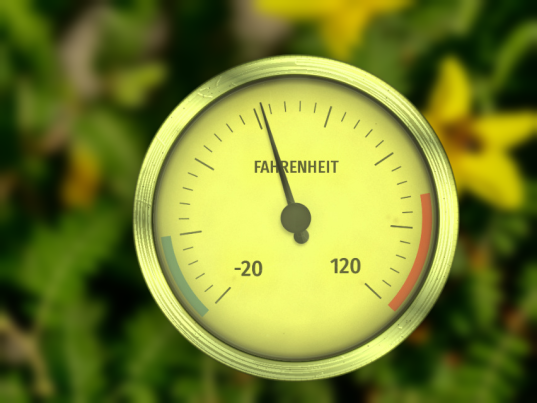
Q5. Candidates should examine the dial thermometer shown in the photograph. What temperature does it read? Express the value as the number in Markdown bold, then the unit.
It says **42** °F
